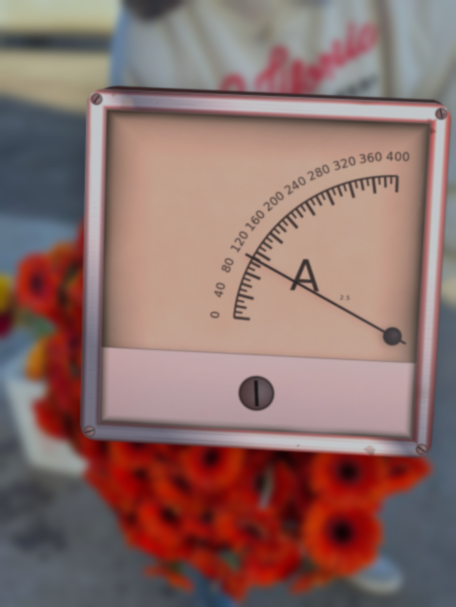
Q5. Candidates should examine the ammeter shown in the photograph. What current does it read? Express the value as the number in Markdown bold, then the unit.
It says **110** A
